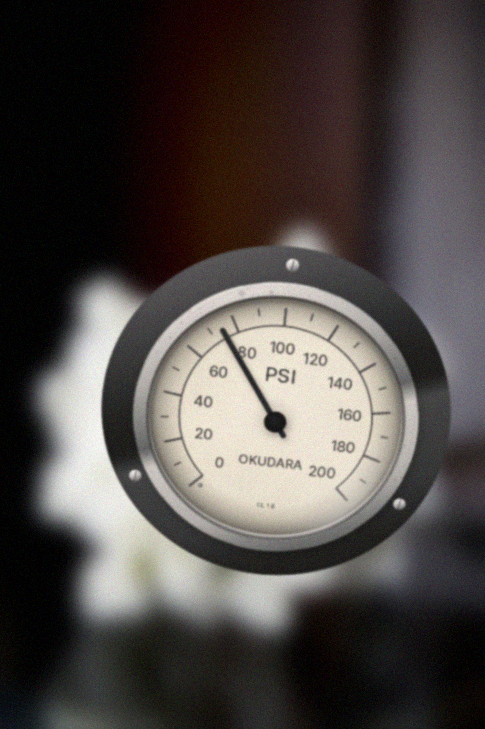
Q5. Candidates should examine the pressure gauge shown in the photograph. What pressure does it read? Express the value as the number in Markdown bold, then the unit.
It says **75** psi
